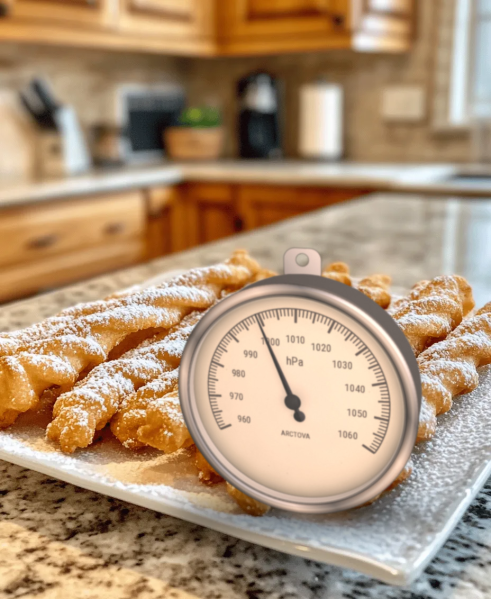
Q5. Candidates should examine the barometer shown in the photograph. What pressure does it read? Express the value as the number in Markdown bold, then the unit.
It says **1000** hPa
